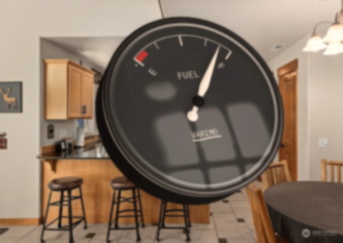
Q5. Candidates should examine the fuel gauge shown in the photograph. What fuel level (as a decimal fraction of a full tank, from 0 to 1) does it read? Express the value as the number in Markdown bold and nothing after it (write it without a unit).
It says **0.875**
